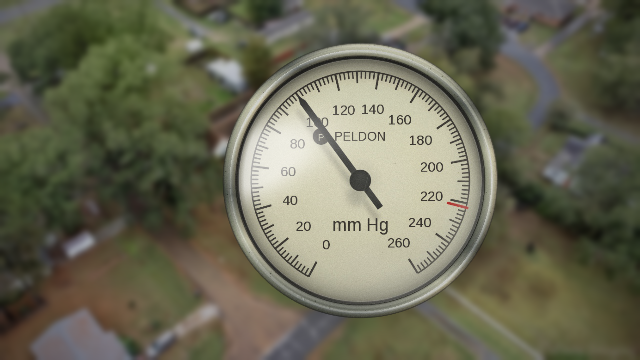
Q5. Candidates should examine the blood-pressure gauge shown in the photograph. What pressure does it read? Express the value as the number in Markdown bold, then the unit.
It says **100** mmHg
